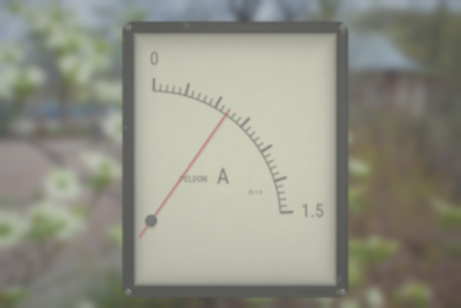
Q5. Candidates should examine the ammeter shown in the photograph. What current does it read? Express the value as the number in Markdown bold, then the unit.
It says **0.6** A
